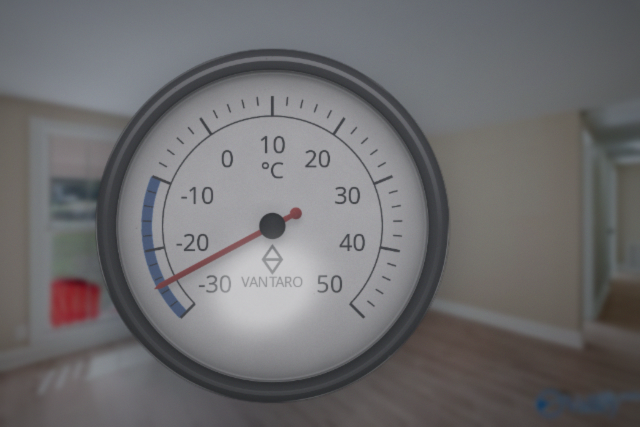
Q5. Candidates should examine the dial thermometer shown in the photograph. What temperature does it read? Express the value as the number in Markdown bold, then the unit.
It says **-25** °C
